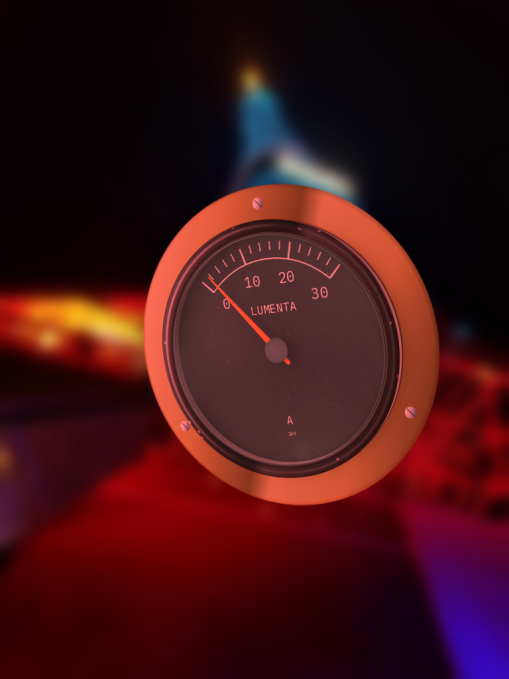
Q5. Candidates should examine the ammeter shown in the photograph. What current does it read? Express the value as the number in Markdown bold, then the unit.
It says **2** A
